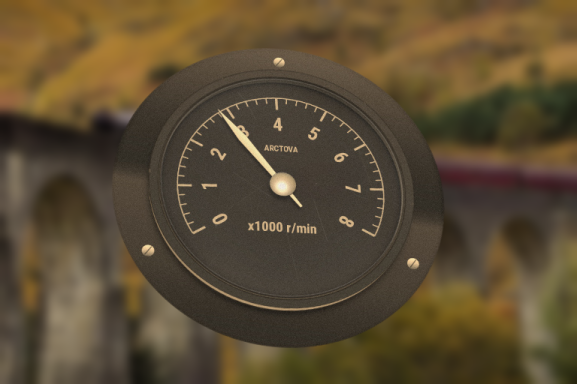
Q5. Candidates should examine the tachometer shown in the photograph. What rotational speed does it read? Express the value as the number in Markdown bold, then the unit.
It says **2800** rpm
